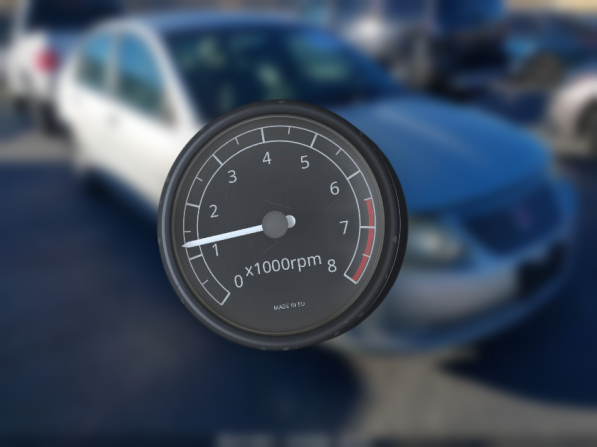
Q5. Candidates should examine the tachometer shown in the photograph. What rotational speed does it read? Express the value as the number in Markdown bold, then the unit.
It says **1250** rpm
